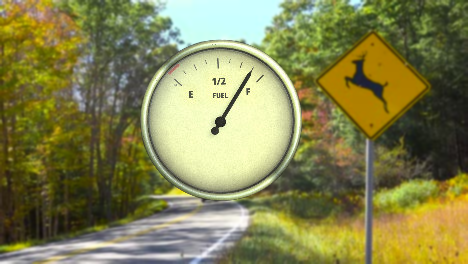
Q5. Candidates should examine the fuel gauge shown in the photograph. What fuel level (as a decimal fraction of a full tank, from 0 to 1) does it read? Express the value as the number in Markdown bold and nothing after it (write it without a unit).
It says **0.875**
